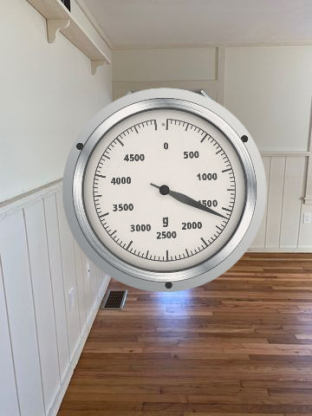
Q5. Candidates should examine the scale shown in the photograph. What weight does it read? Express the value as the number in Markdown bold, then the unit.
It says **1600** g
